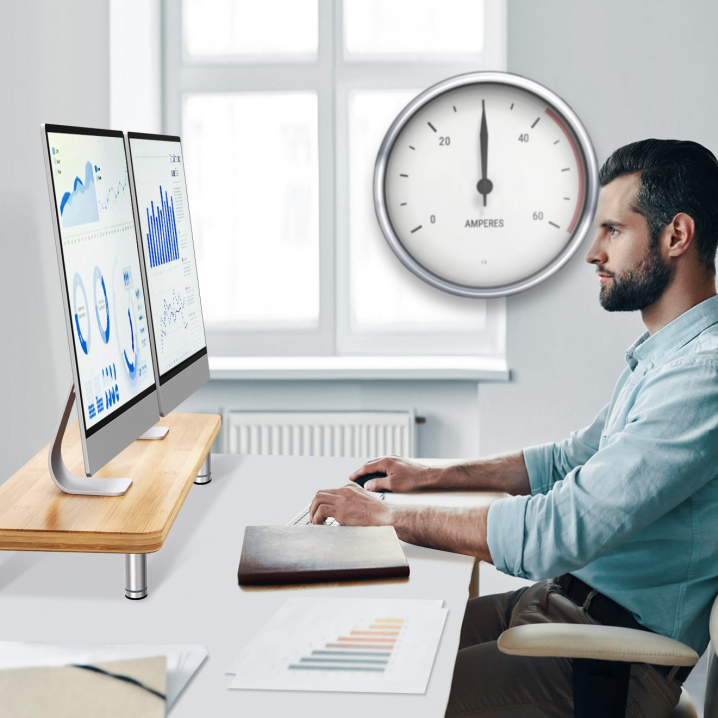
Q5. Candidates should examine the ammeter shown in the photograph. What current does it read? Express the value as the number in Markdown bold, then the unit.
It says **30** A
